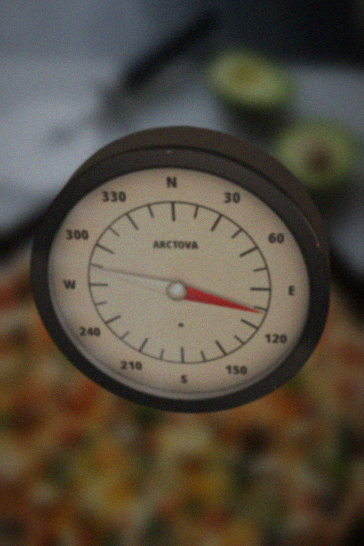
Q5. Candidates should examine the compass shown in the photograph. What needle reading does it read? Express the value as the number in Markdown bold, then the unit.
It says **105** °
